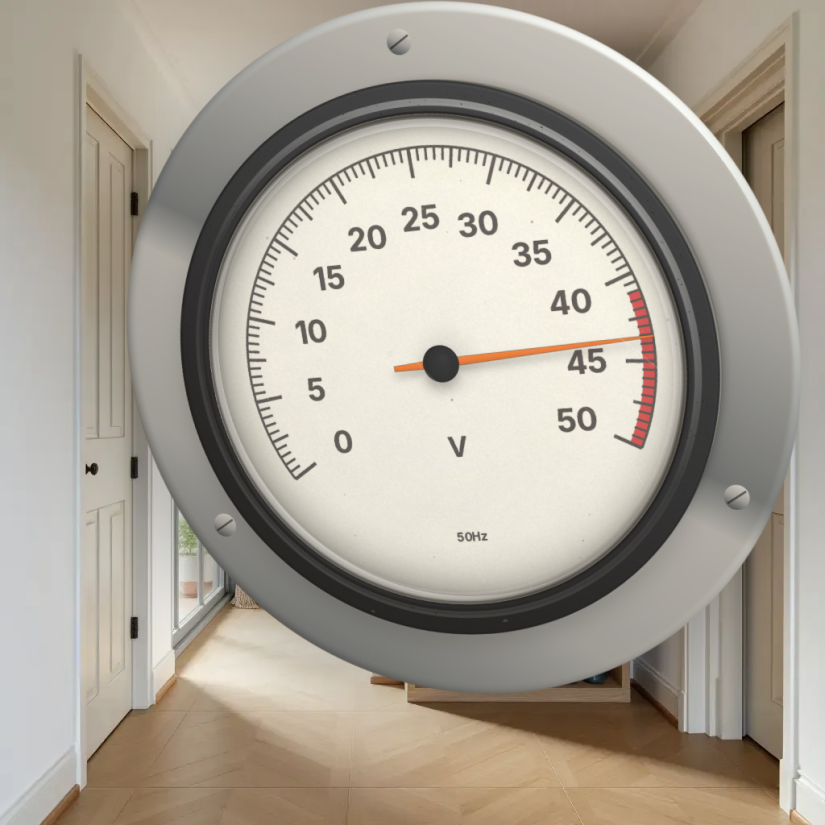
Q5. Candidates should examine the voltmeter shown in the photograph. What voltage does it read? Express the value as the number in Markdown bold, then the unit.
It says **43.5** V
